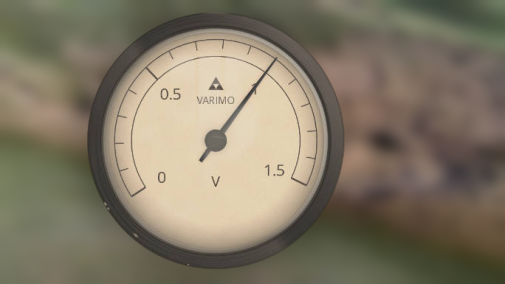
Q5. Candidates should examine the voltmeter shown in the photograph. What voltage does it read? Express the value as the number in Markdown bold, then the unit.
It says **1** V
